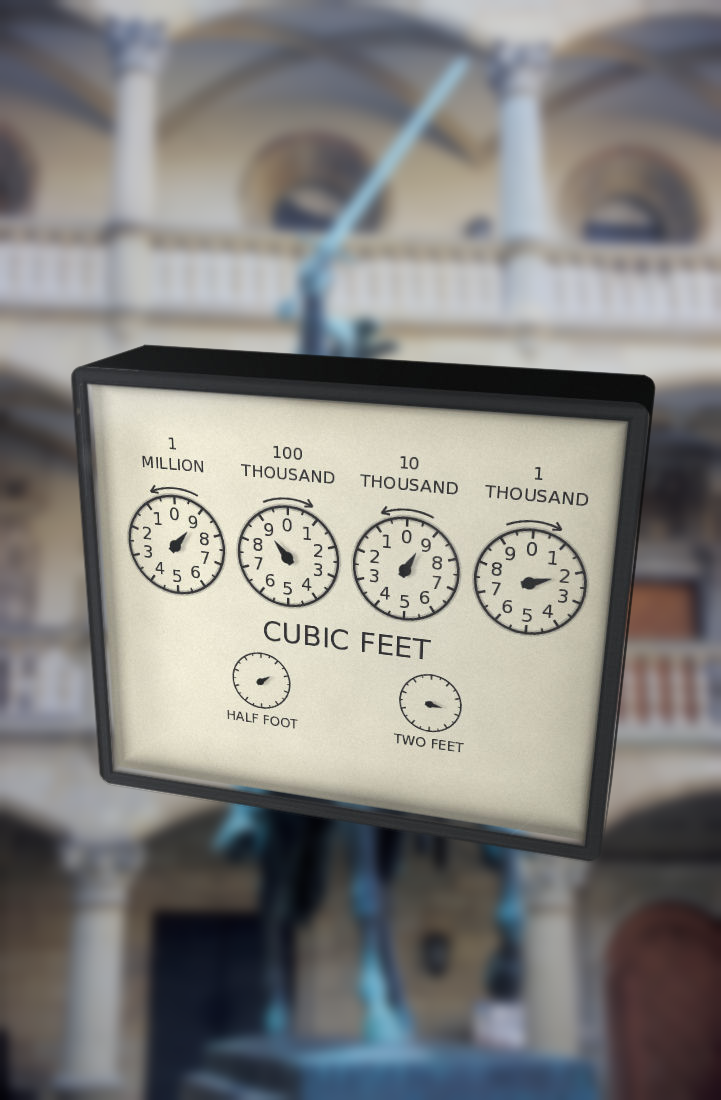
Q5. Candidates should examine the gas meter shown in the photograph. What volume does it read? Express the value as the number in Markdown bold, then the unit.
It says **889200** ft³
